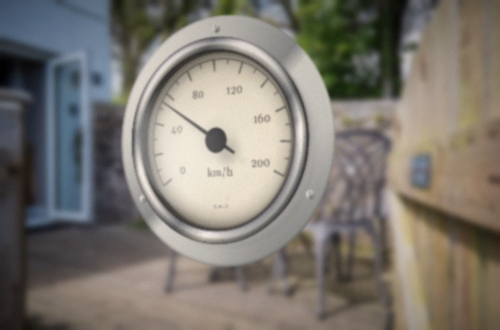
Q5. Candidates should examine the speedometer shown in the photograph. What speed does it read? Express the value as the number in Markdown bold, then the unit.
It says **55** km/h
